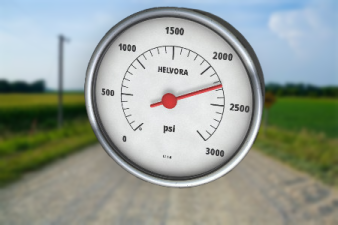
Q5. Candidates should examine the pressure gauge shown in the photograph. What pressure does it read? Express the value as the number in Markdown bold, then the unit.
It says **2250** psi
